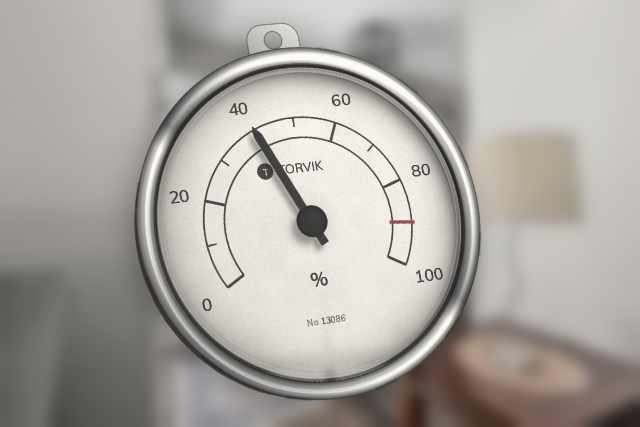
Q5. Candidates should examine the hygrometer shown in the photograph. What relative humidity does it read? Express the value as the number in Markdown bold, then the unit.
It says **40** %
